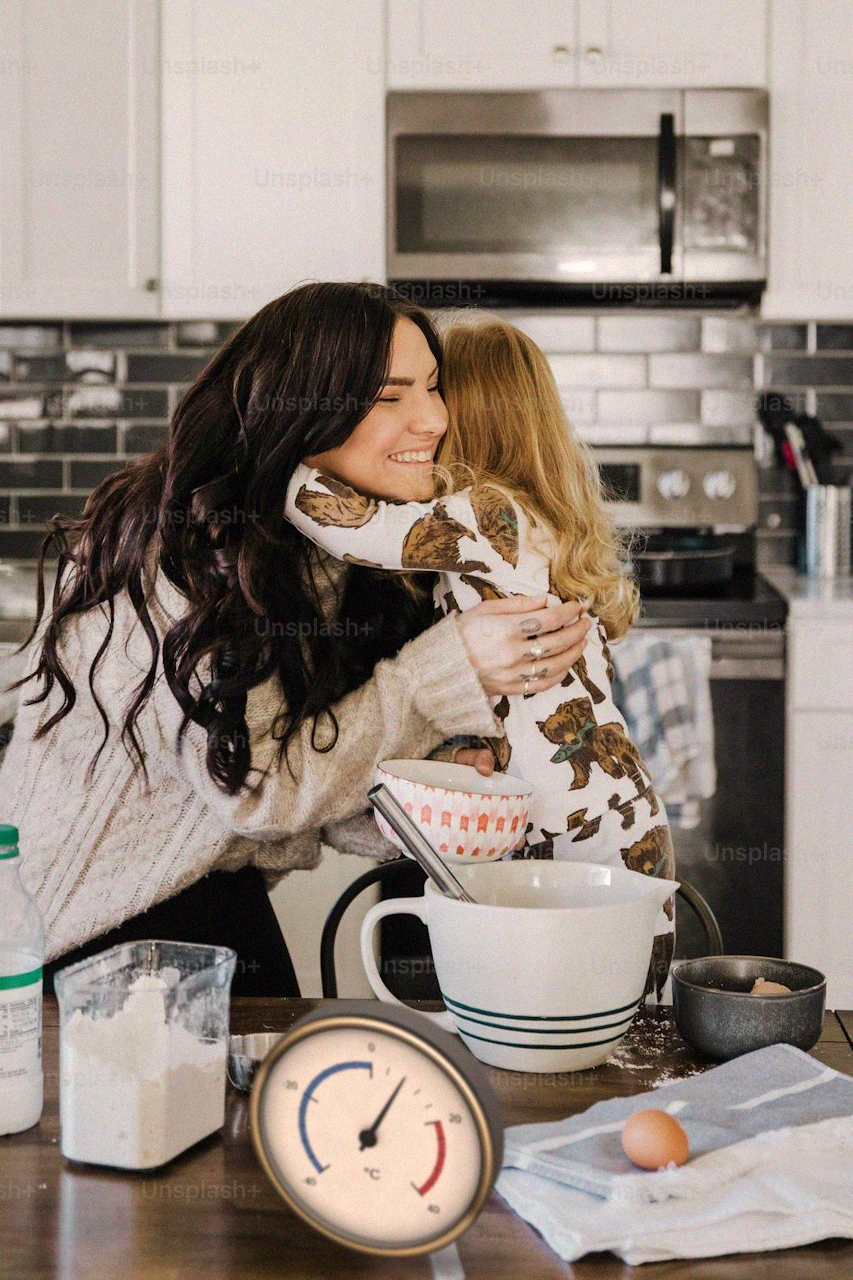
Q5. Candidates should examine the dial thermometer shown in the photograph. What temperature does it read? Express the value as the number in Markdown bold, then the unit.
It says **8** °C
